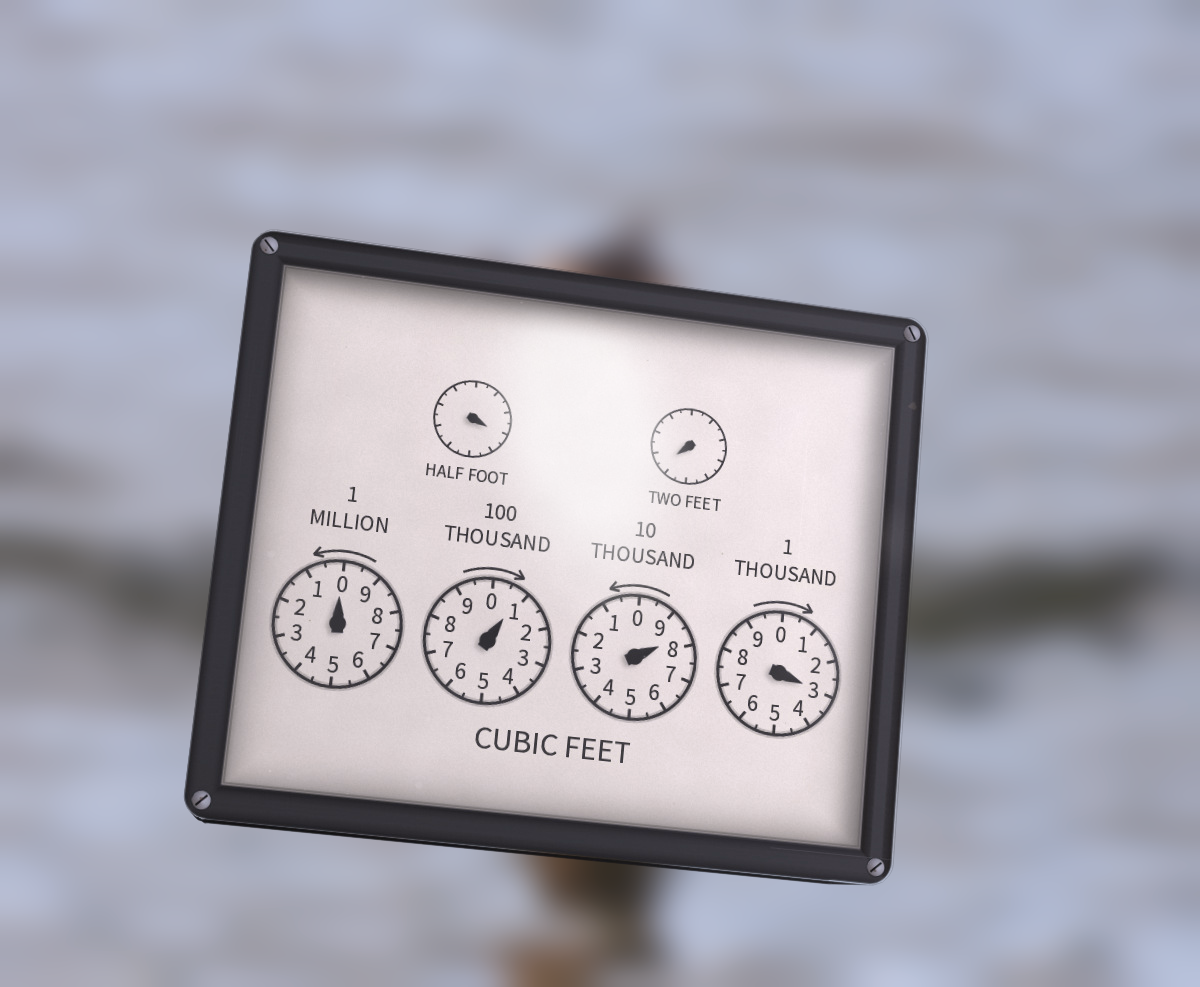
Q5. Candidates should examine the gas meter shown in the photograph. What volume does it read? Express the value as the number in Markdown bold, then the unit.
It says **8300** ft³
